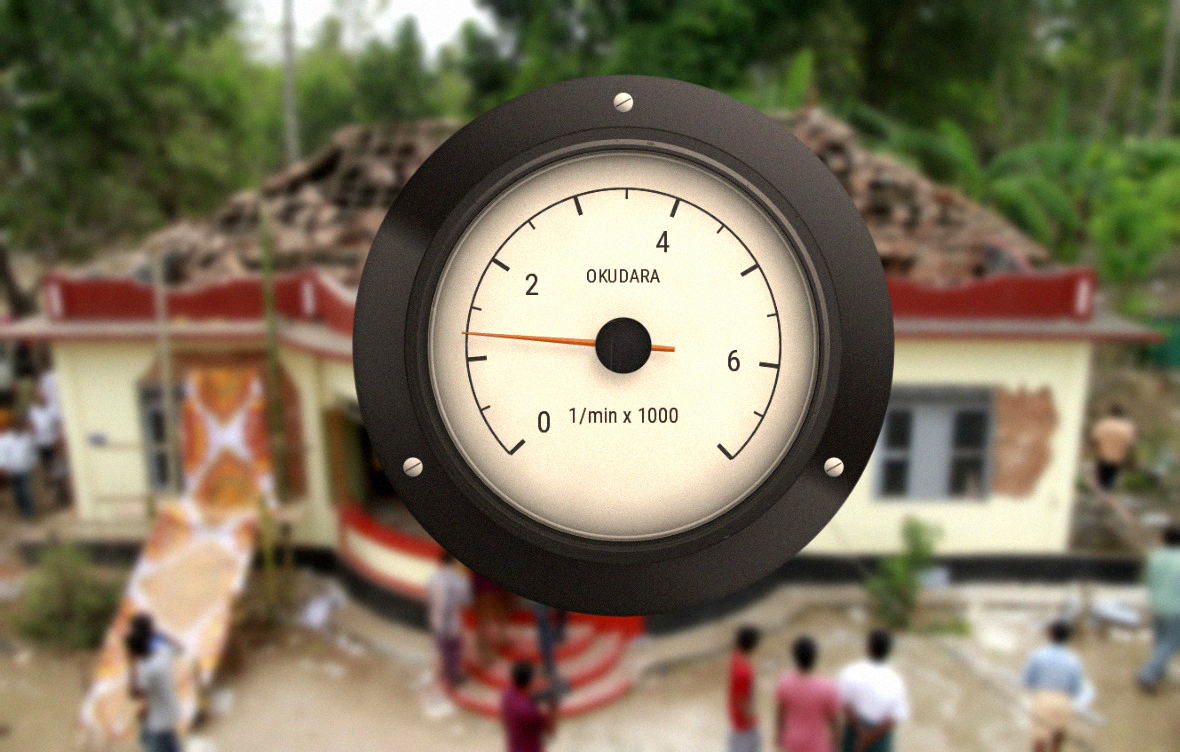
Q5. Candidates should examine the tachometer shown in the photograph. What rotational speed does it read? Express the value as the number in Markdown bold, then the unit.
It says **1250** rpm
